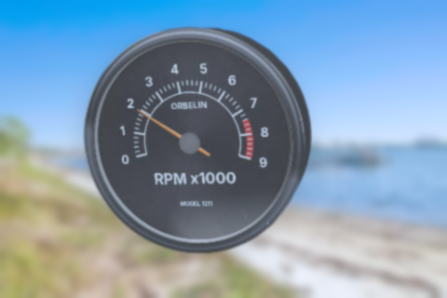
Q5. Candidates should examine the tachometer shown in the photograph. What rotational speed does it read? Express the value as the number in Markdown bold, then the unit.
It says **2000** rpm
